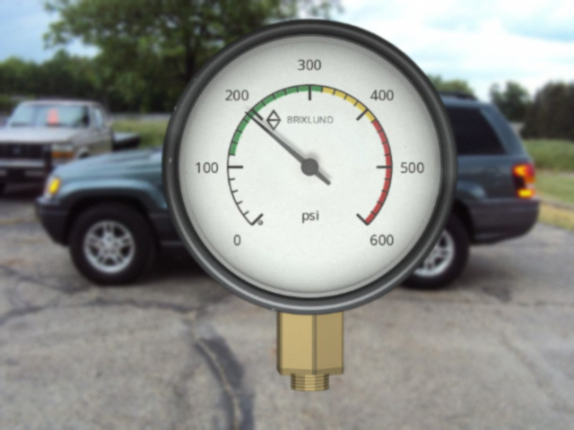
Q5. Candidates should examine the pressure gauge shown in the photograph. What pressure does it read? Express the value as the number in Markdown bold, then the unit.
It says **190** psi
